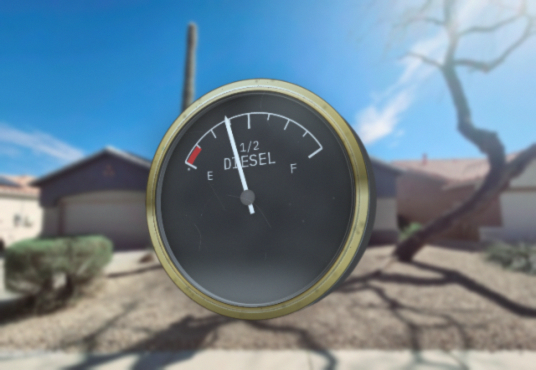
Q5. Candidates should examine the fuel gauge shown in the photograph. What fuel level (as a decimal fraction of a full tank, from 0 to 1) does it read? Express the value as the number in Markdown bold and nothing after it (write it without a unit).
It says **0.375**
